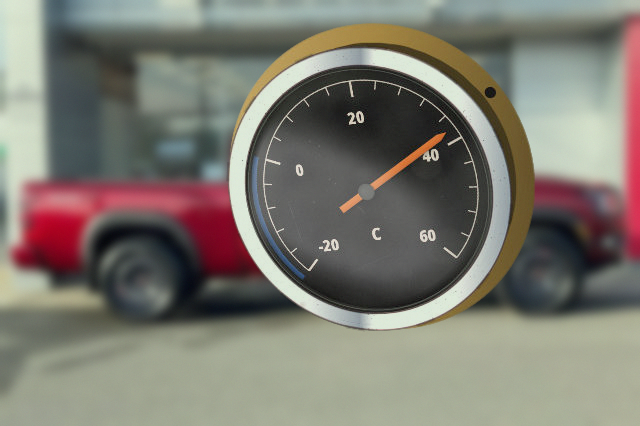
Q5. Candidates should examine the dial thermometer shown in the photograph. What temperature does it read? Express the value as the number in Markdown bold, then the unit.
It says **38** °C
